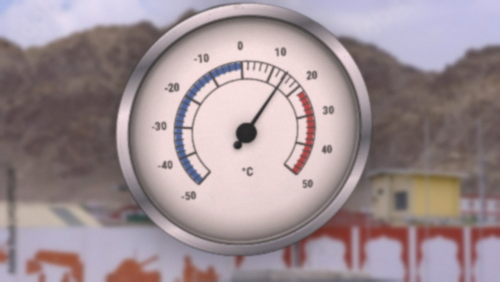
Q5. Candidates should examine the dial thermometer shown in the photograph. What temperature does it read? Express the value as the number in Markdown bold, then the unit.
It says **14** °C
